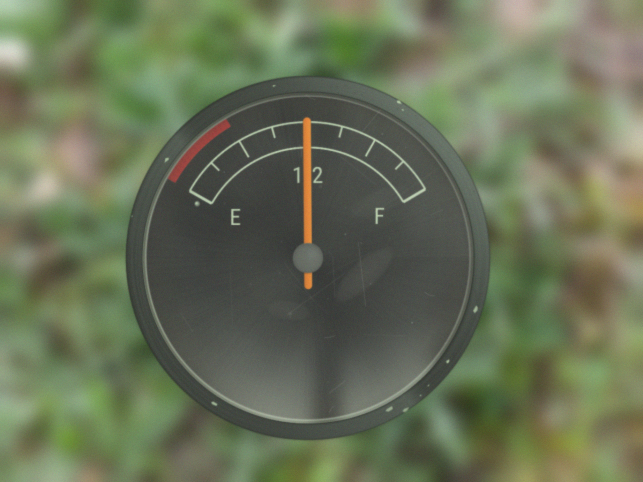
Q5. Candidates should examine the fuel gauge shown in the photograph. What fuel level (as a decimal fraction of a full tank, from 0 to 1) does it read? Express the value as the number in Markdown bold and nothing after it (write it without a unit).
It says **0.5**
